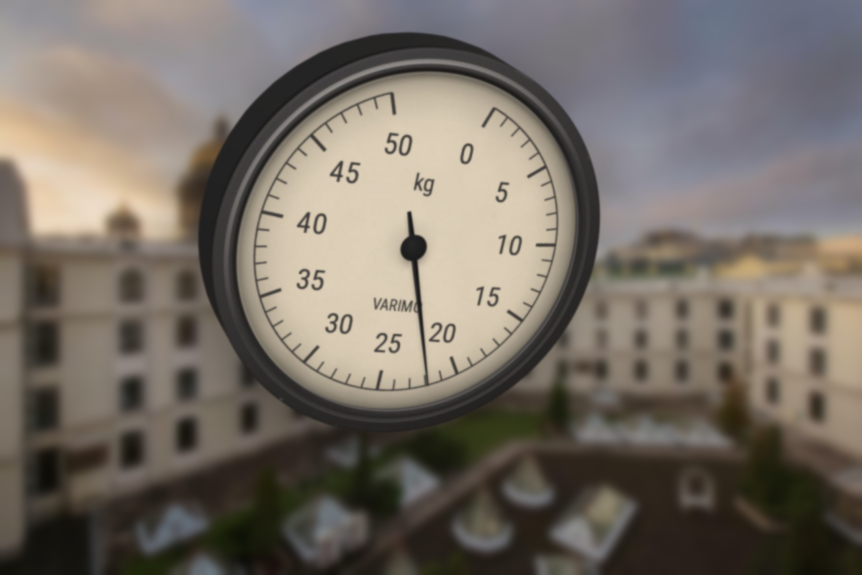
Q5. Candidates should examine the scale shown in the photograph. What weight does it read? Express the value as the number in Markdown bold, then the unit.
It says **22** kg
